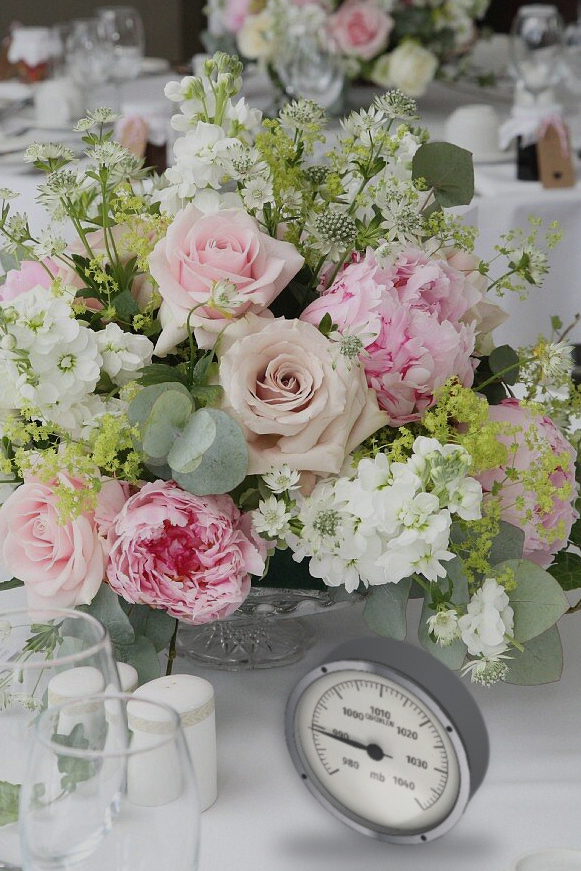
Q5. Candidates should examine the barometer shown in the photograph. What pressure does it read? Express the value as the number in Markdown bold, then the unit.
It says **990** mbar
